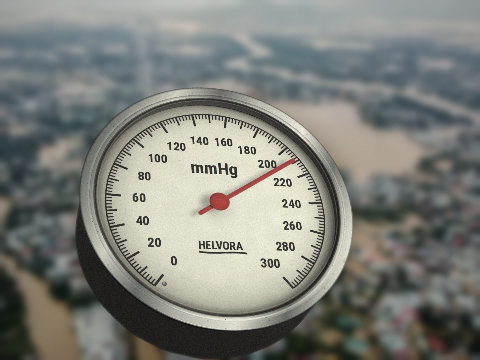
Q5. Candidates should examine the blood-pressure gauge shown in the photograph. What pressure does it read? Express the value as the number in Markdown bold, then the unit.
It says **210** mmHg
